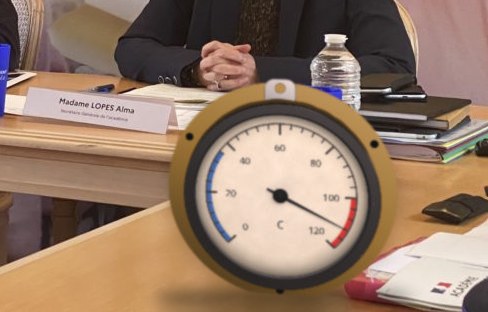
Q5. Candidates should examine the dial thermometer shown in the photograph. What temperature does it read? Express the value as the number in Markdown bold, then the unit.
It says **112** °C
